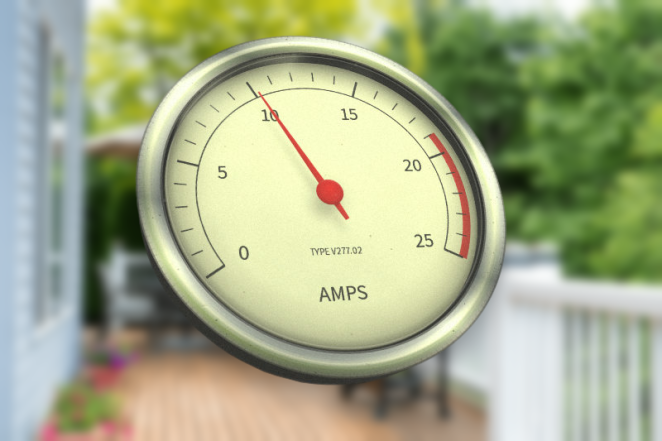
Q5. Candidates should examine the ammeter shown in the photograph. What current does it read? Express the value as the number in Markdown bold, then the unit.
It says **10** A
